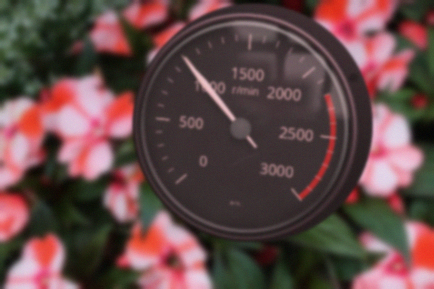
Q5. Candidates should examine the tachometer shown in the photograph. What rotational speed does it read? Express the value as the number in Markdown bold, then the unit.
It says **1000** rpm
